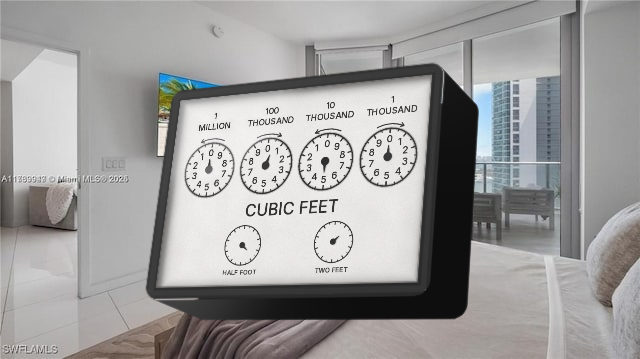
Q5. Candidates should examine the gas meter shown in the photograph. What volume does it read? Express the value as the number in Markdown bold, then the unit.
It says **5000** ft³
